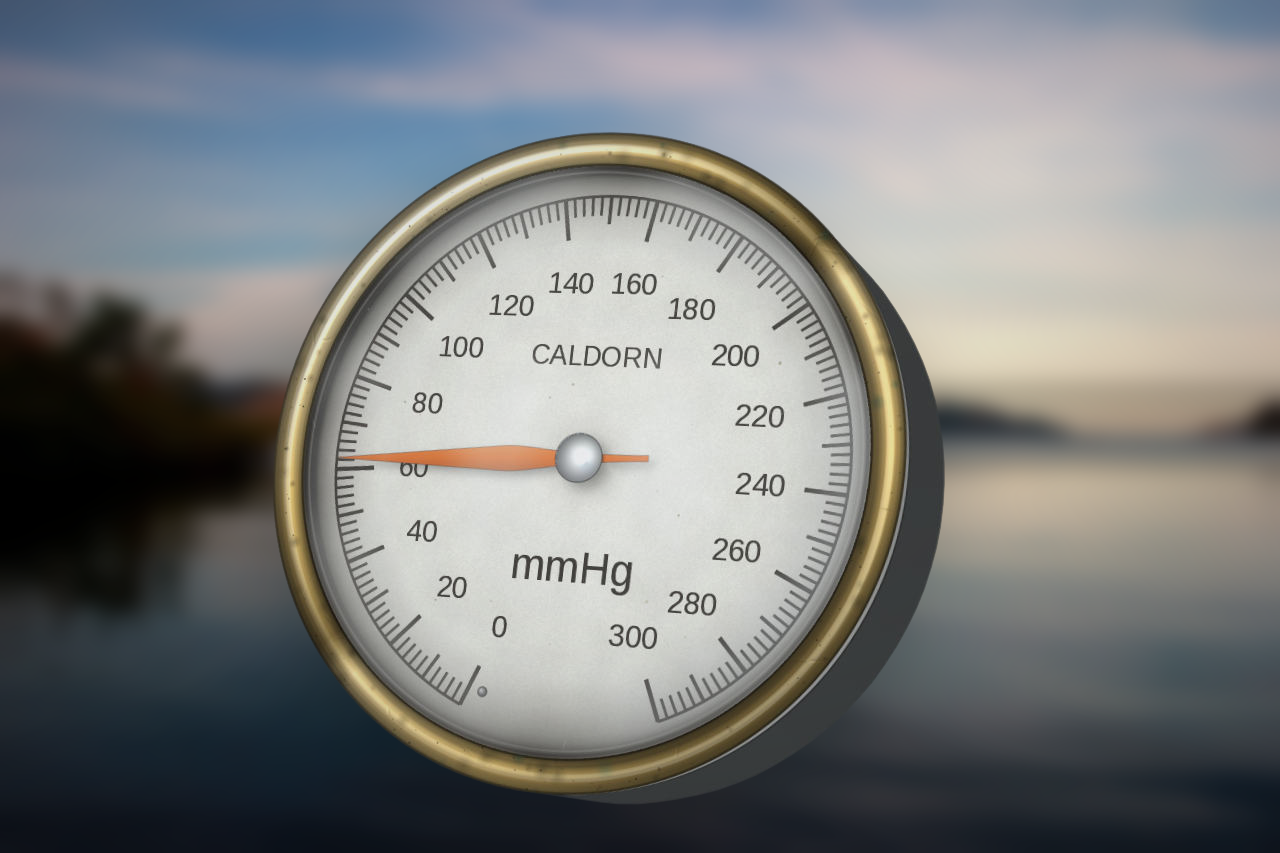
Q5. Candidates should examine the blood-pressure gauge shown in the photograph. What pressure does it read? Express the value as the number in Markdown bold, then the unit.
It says **62** mmHg
